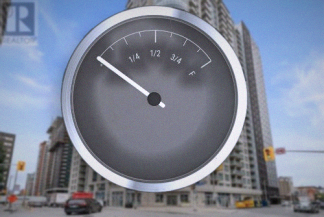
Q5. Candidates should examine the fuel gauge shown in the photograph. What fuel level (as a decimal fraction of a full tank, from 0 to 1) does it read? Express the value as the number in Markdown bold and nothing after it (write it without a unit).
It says **0**
